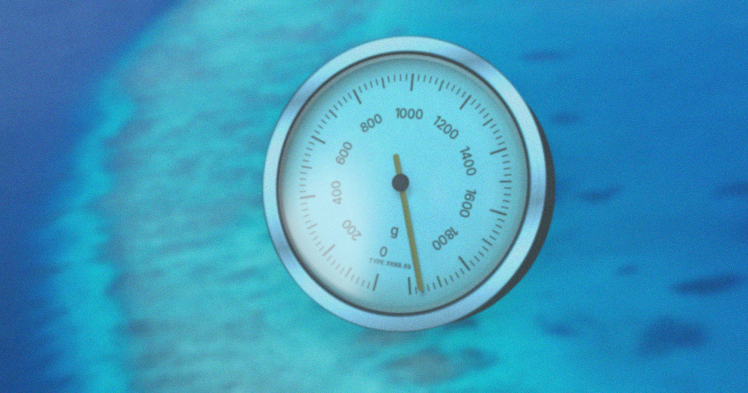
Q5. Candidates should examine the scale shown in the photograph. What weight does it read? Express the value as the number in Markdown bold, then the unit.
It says **1960** g
